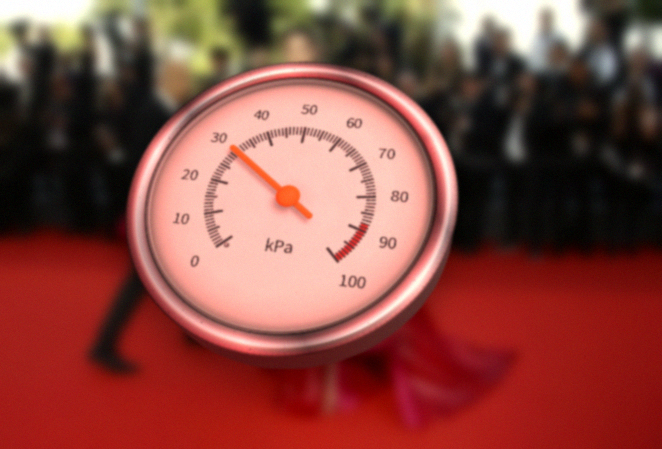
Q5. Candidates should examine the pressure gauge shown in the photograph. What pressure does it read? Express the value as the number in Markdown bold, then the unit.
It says **30** kPa
